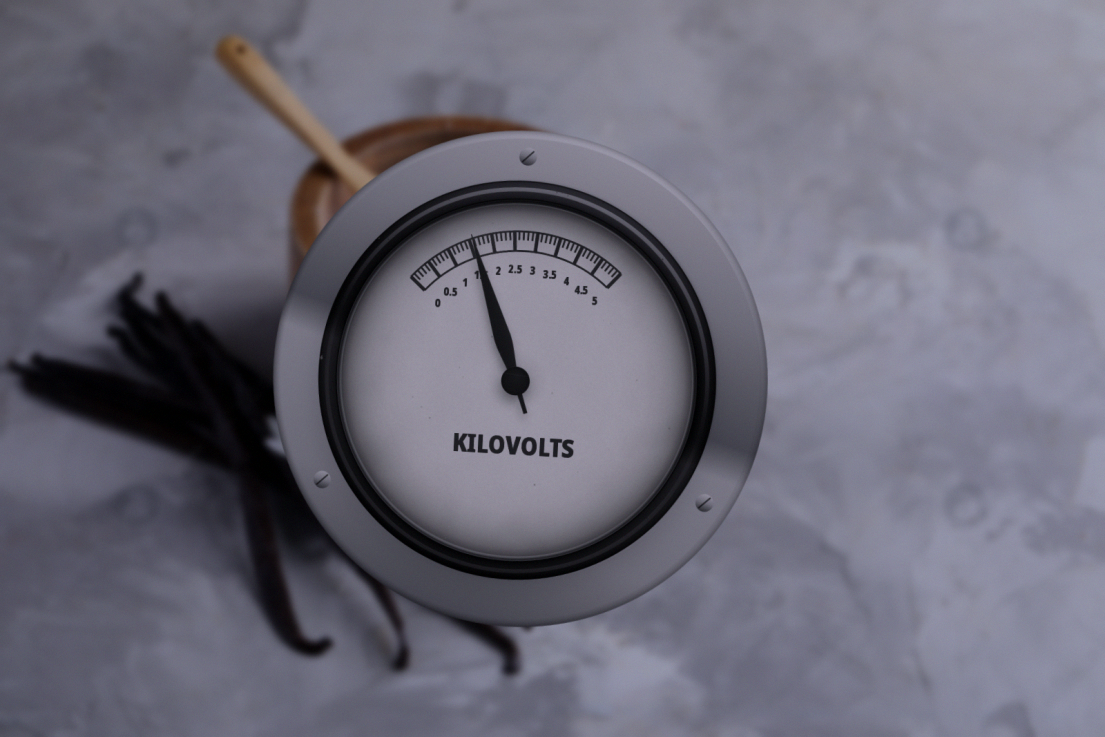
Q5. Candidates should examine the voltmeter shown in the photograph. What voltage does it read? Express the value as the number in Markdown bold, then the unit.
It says **1.6** kV
